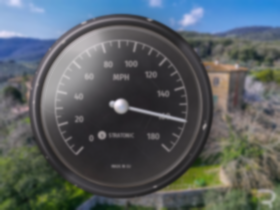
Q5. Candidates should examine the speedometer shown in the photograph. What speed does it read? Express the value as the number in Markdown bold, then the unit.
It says **160** mph
